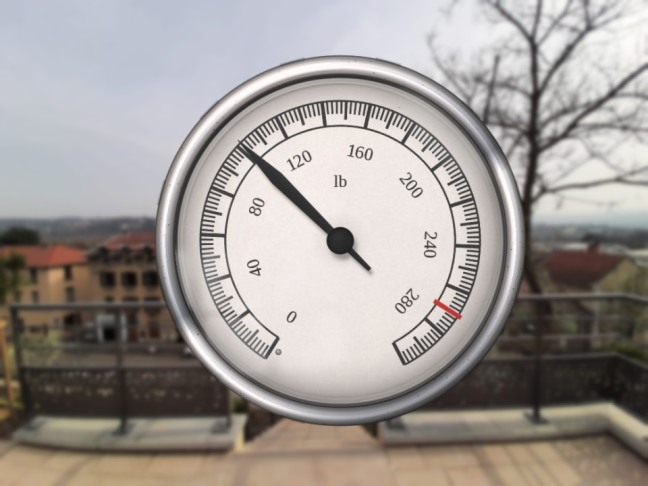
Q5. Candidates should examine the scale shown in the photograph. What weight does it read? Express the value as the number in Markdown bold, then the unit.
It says **102** lb
